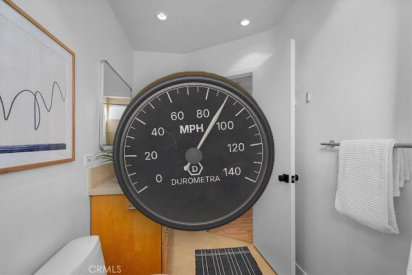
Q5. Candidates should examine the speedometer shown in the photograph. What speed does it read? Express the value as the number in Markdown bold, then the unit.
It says **90** mph
